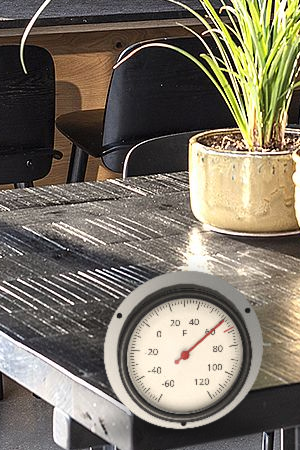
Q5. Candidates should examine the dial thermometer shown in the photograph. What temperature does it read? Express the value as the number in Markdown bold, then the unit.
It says **60** °F
